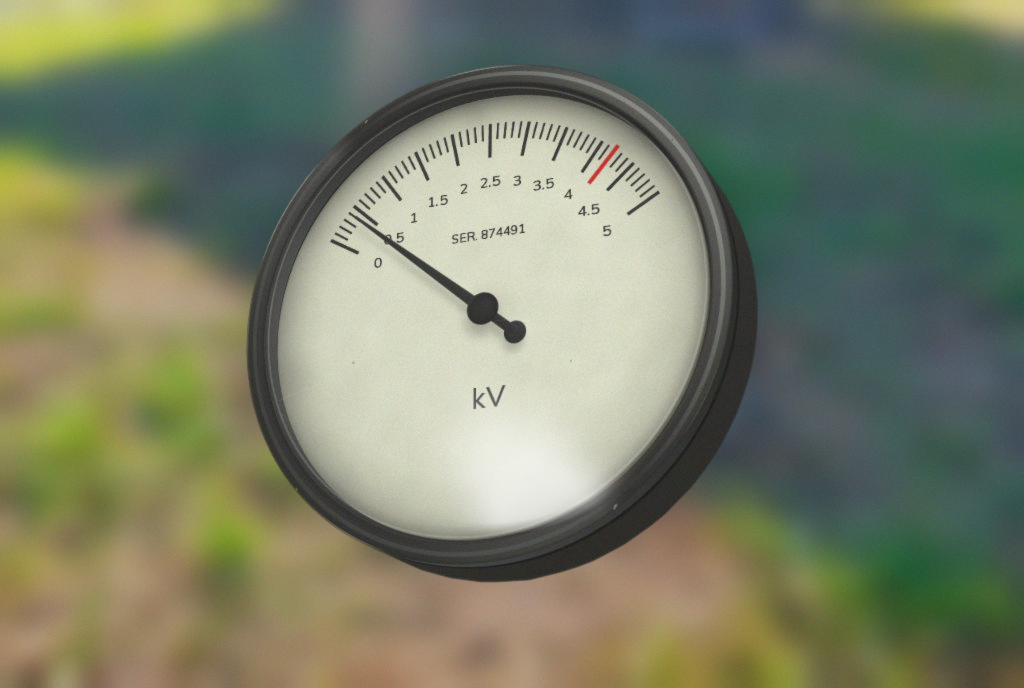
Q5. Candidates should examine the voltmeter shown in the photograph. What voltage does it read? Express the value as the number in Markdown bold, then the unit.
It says **0.4** kV
